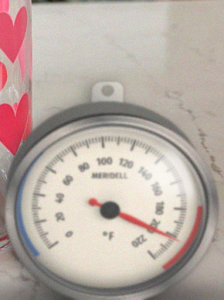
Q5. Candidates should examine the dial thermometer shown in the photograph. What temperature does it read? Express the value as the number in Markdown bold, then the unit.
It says **200** °F
